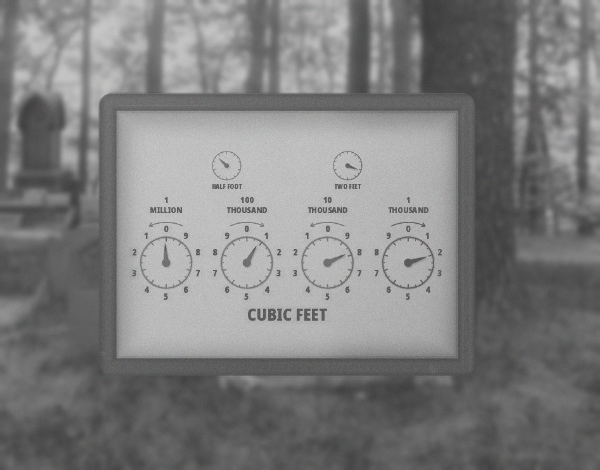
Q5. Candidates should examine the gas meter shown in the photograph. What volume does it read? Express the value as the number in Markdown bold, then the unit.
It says **8200** ft³
